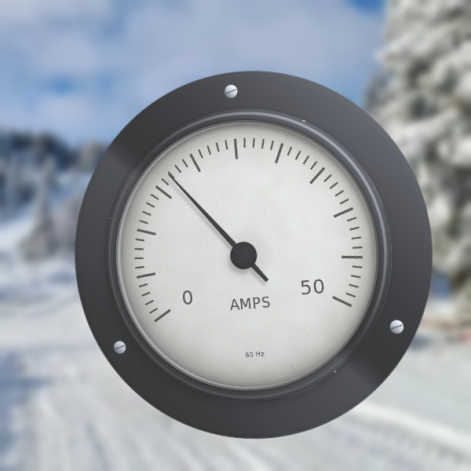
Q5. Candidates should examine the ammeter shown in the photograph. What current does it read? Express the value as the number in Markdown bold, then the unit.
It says **17** A
